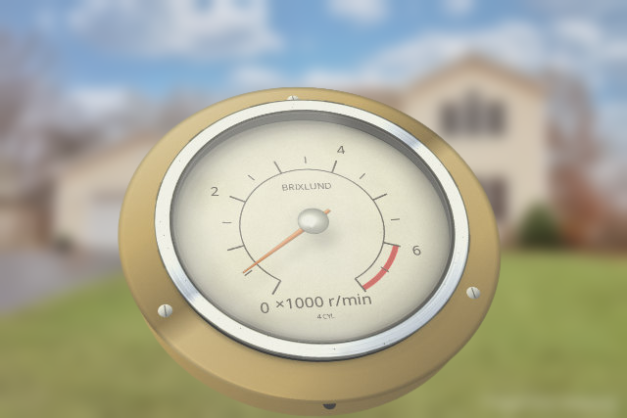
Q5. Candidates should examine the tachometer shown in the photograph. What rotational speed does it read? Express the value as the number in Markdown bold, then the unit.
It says **500** rpm
